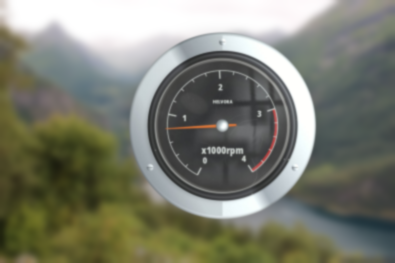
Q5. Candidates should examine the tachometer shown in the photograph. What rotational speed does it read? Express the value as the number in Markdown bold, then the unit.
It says **800** rpm
